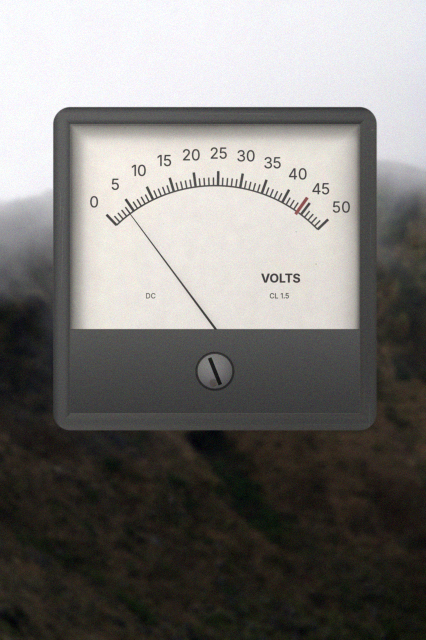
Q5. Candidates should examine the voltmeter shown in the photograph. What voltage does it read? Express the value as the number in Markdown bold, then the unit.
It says **4** V
